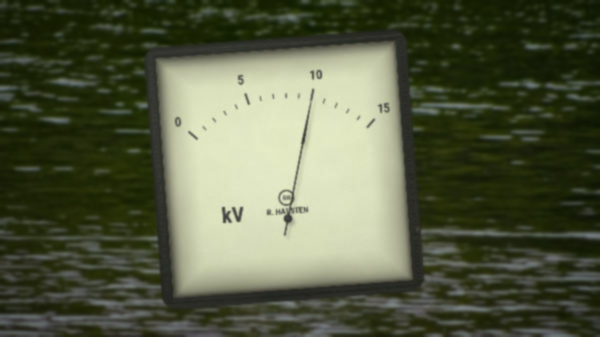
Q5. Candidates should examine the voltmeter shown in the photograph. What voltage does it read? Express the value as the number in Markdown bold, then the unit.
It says **10** kV
